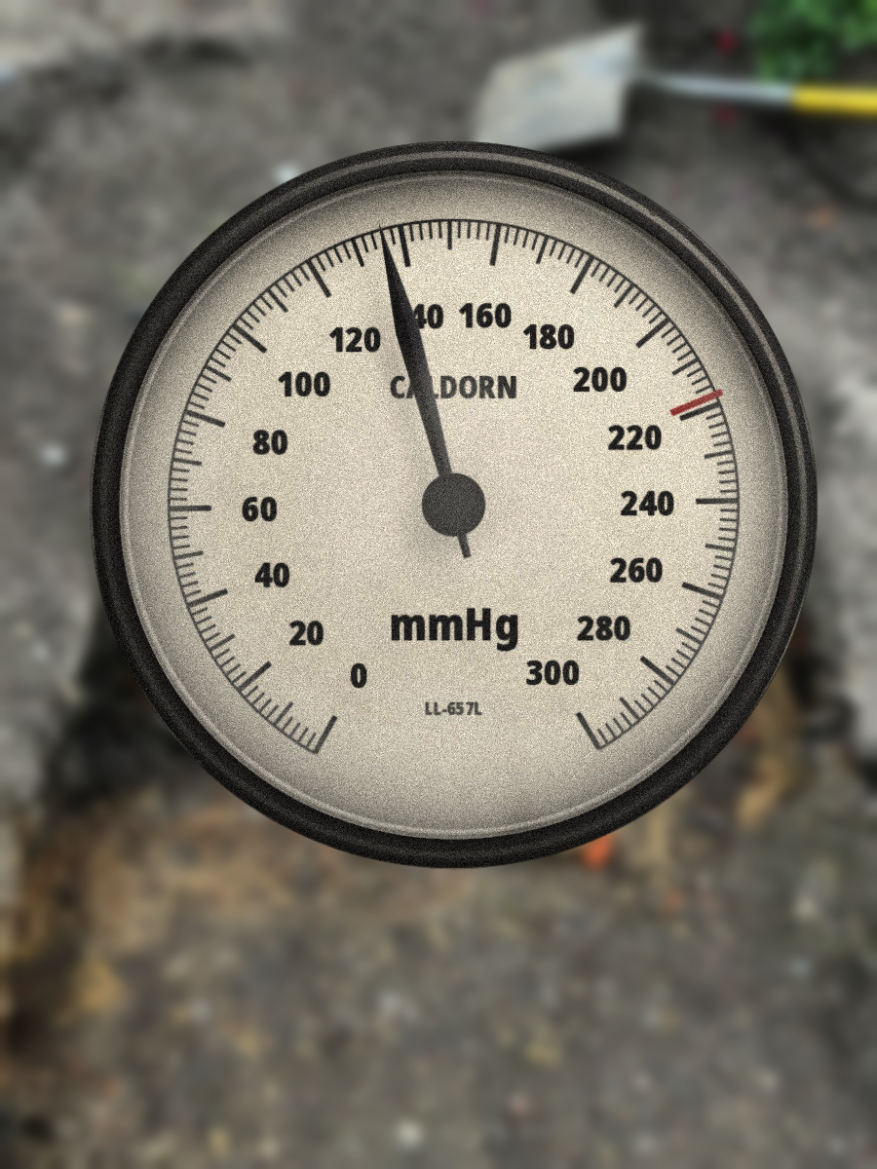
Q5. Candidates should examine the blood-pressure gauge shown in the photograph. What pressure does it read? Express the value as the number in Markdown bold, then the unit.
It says **136** mmHg
